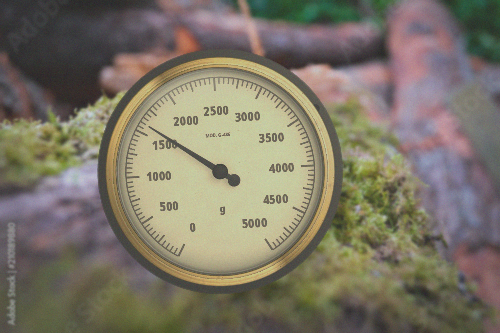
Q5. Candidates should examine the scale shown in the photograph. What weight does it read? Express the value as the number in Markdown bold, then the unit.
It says **1600** g
